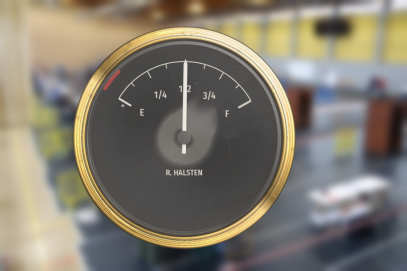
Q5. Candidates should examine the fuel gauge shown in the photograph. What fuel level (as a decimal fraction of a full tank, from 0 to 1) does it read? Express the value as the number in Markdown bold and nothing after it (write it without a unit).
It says **0.5**
